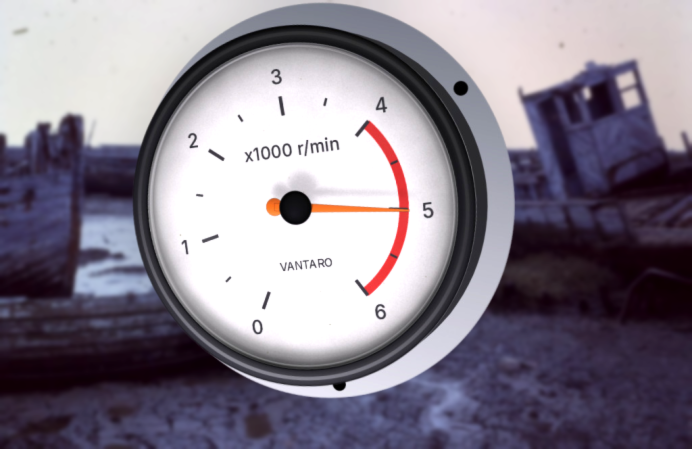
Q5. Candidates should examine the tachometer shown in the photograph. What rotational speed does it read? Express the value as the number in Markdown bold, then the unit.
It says **5000** rpm
